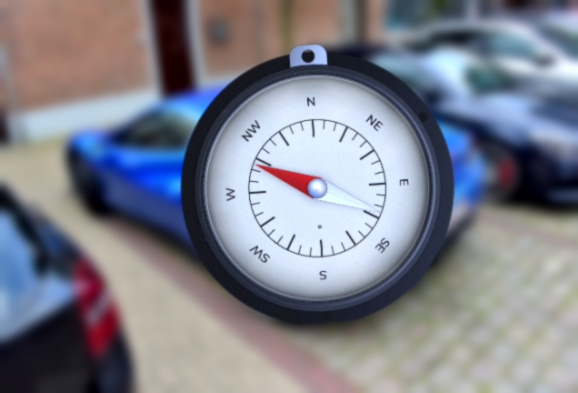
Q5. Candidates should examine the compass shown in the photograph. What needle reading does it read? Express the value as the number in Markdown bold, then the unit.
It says **295** °
